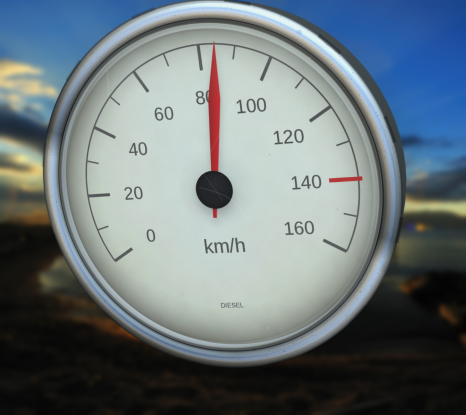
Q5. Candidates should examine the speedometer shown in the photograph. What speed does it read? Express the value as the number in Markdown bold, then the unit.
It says **85** km/h
